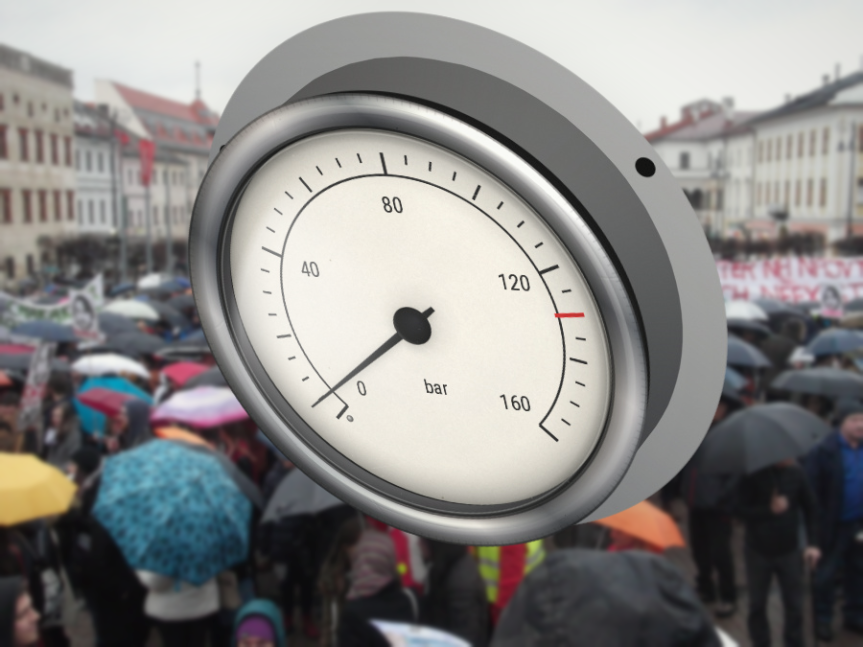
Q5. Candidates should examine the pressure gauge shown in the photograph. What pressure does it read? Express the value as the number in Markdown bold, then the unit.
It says **5** bar
